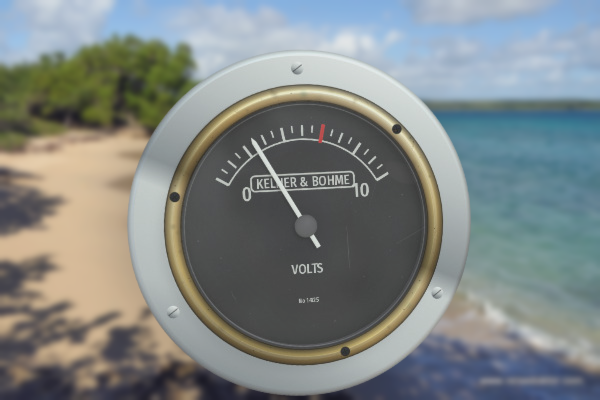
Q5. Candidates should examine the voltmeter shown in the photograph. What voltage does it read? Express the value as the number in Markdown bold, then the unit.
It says **2.5** V
